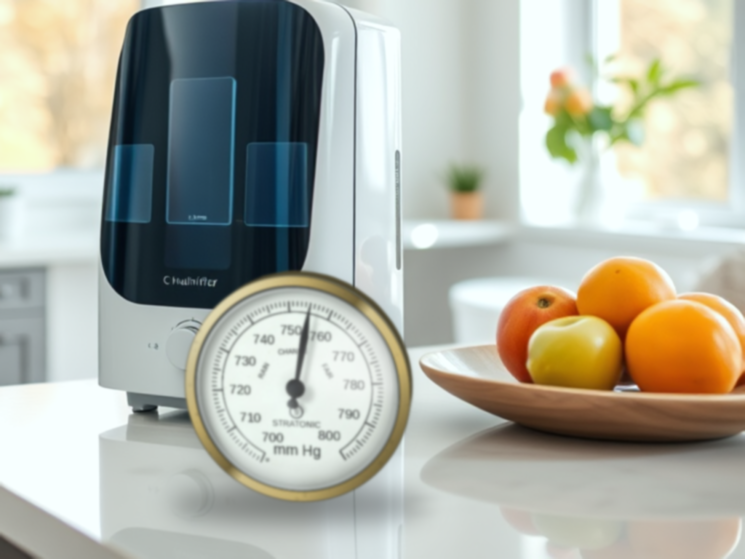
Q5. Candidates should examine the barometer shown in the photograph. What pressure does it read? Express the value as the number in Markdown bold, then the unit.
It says **755** mmHg
